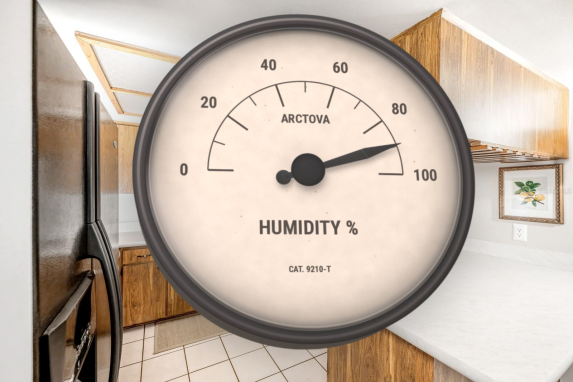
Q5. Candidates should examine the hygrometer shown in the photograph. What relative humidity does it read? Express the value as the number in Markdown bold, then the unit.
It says **90** %
